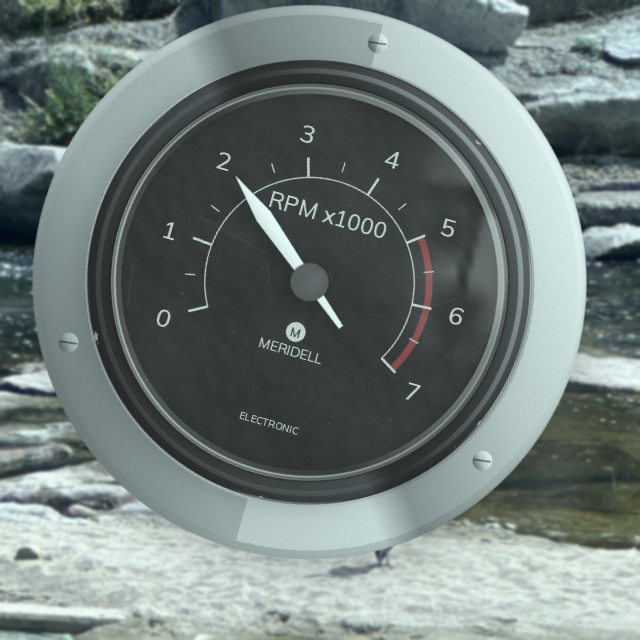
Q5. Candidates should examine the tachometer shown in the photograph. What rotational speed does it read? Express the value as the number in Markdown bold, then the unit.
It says **2000** rpm
